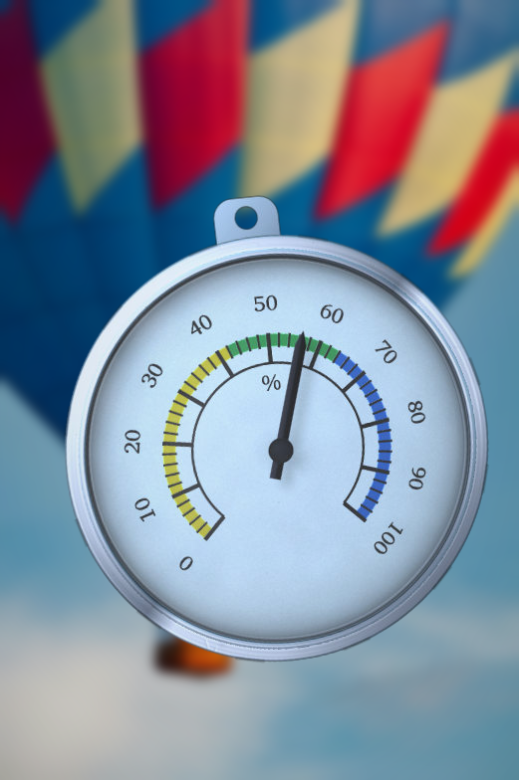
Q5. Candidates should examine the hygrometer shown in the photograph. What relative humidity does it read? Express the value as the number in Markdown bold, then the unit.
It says **56** %
